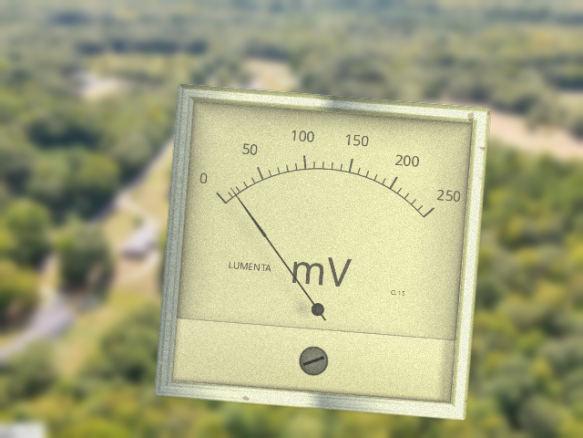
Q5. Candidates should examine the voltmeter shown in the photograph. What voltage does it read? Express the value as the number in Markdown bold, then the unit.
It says **15** mV
